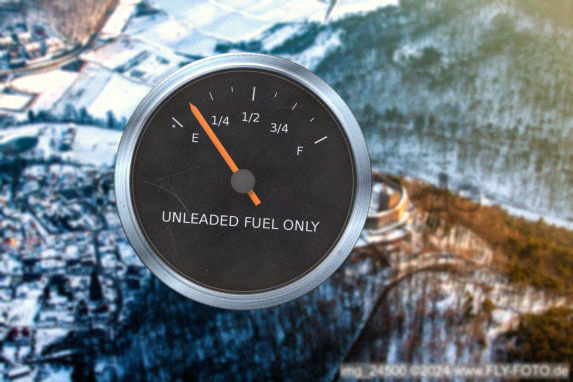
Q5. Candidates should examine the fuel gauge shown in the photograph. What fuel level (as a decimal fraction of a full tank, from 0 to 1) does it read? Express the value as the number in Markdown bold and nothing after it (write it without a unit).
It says **0.125**
